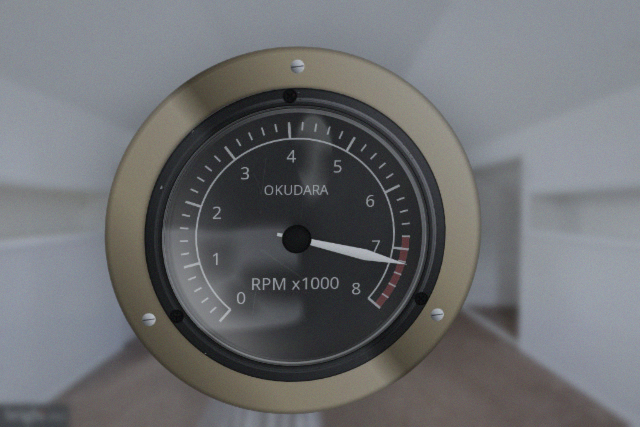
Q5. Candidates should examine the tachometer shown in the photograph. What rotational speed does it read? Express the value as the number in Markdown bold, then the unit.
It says **7200** rpm
